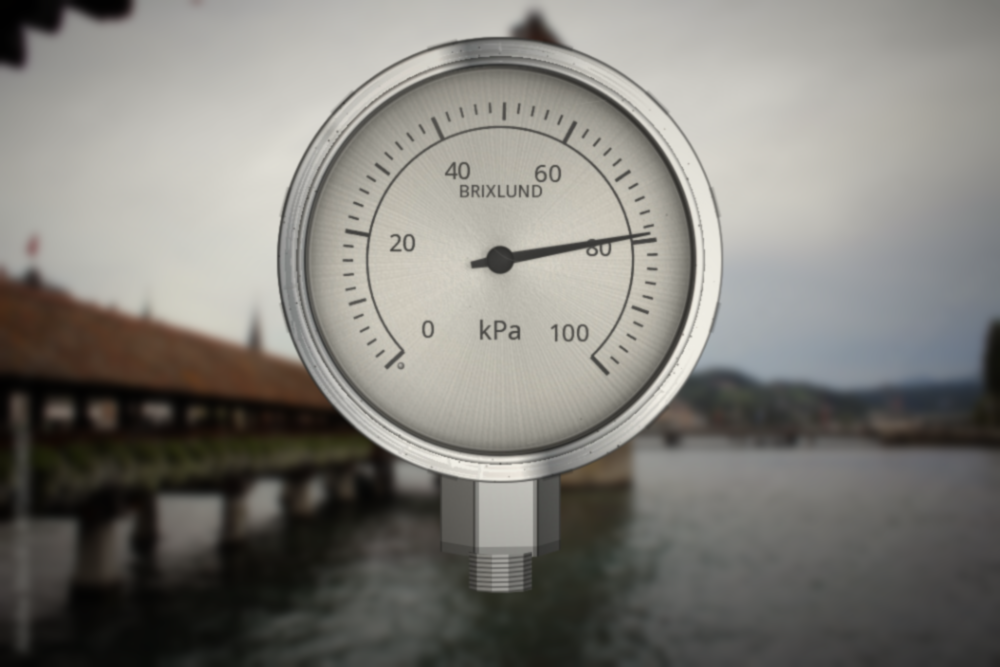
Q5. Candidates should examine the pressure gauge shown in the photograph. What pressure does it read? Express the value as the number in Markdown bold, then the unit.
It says **79** kPa
